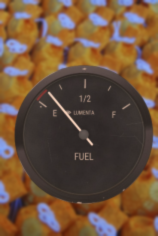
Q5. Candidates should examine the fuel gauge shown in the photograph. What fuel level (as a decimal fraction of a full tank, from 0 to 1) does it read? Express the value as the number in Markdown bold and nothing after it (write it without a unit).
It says **0.125**
